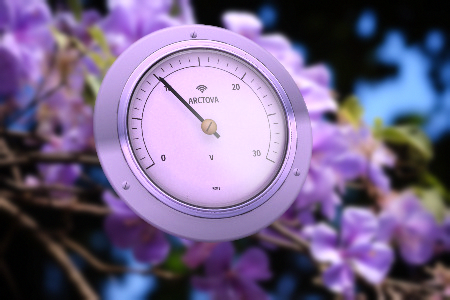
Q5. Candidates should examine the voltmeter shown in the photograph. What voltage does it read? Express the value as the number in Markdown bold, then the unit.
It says **10** V
